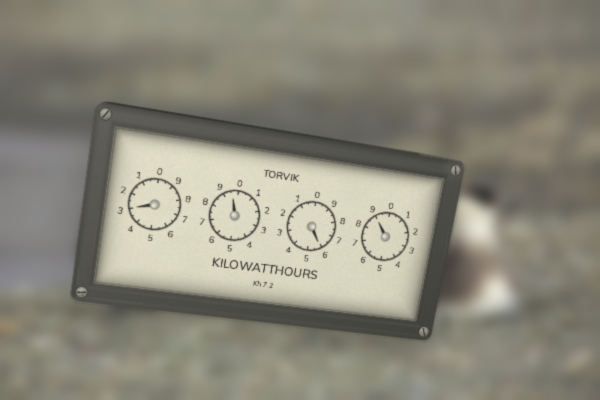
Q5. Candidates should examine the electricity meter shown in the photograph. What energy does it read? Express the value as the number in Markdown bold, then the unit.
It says **2959** kWh
